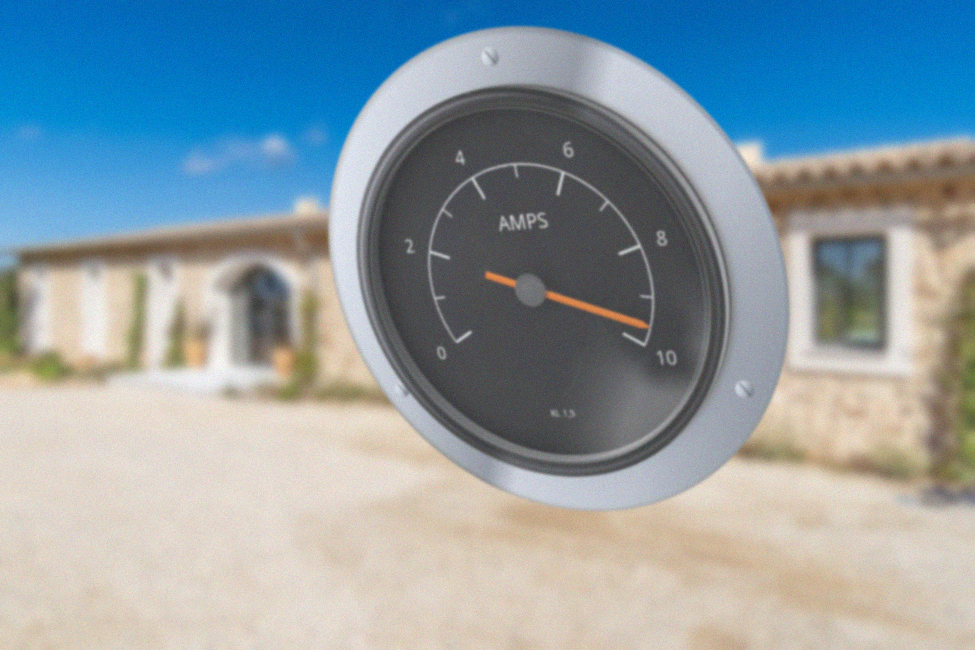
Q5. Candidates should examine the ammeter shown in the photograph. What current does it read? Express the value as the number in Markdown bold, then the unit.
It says **9.5** A
